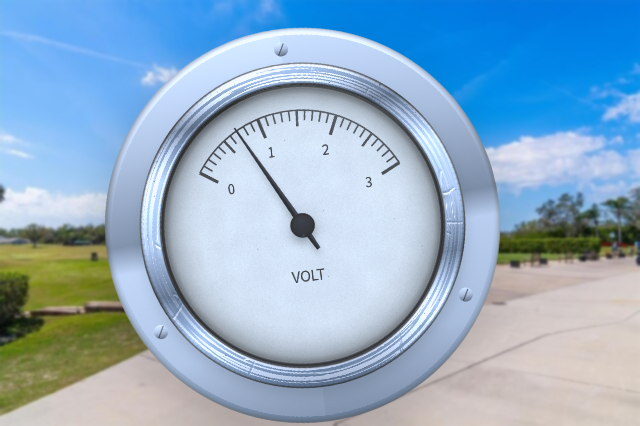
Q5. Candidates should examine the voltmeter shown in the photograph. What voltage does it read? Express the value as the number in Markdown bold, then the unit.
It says **0.7** V
